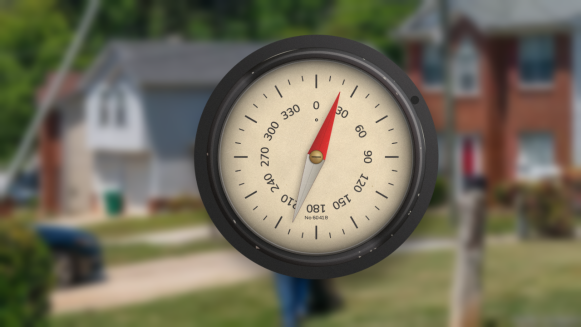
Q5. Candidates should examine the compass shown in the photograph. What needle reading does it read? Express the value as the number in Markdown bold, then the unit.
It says **20** °
